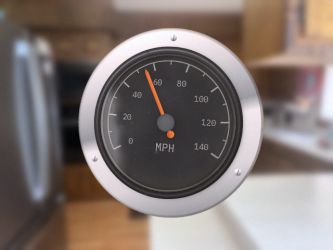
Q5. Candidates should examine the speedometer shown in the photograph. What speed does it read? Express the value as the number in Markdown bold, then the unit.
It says **55** mph
